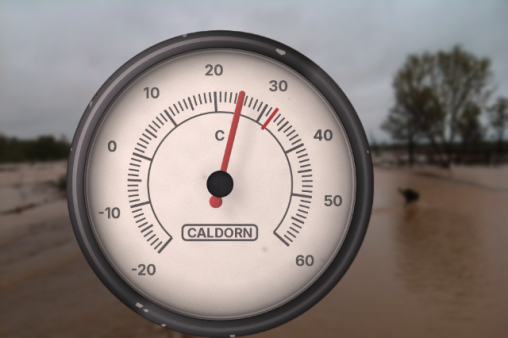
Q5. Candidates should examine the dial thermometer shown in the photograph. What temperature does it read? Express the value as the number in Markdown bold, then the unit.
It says **25** °C
